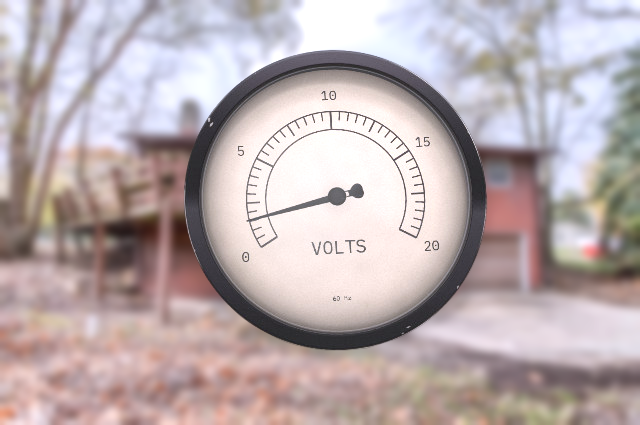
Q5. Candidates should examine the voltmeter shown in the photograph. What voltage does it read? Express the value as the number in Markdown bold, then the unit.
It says **1.5** V
